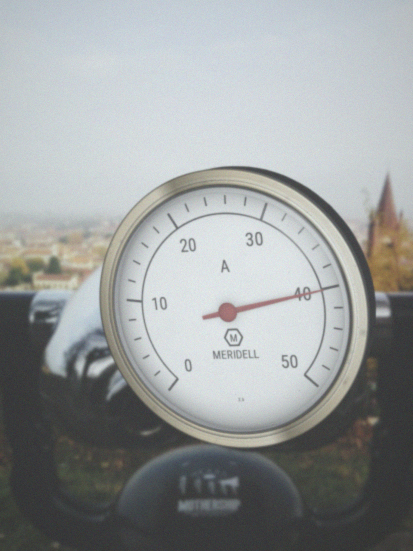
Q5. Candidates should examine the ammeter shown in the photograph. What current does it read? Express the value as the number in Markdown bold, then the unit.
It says **40** A
